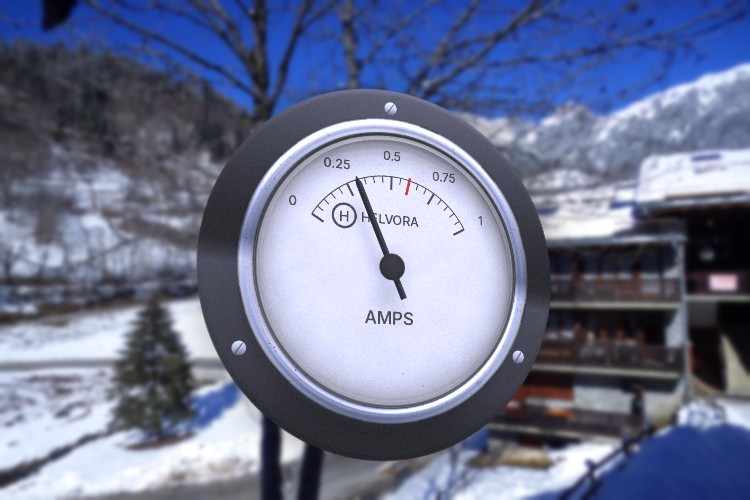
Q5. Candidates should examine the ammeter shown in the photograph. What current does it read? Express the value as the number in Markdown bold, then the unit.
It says **0.3** A
